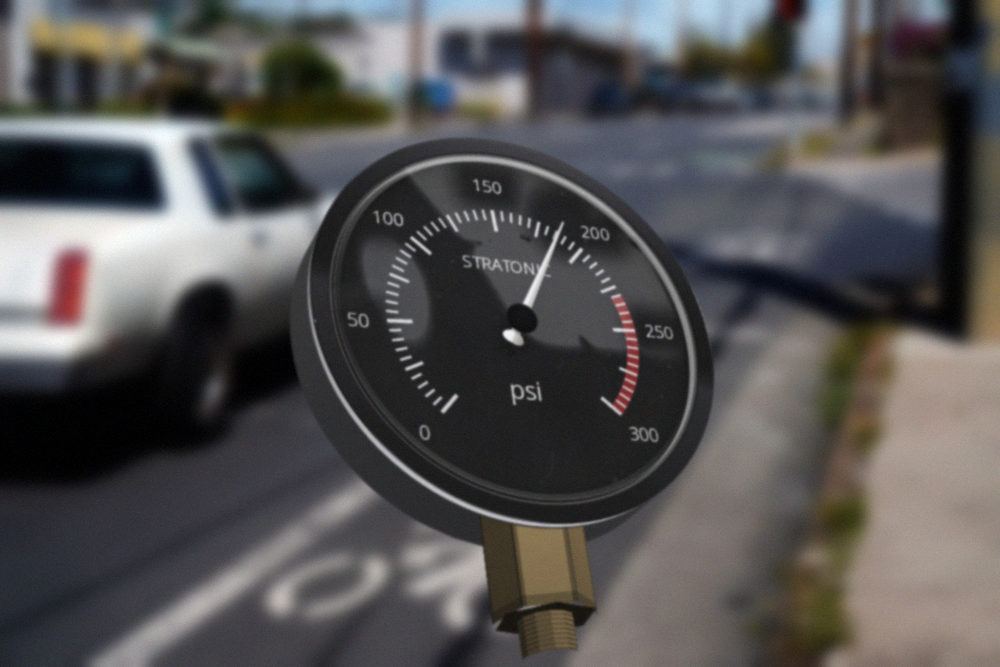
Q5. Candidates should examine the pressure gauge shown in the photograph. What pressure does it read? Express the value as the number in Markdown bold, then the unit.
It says **185** psi
